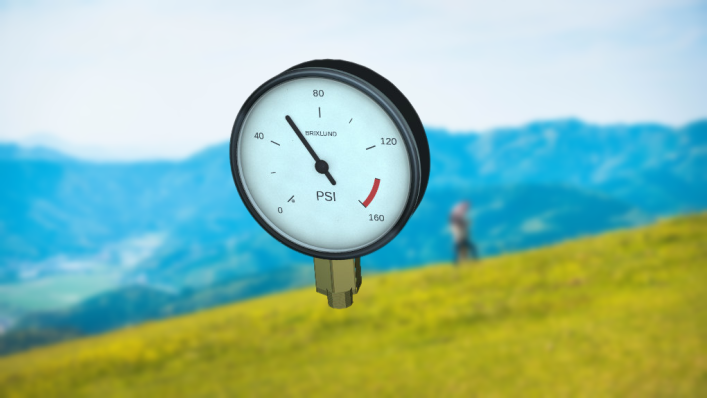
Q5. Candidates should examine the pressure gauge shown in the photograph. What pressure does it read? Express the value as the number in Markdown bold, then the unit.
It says **60** psi
